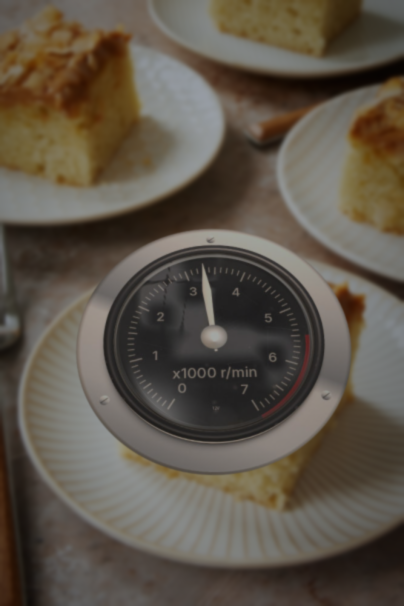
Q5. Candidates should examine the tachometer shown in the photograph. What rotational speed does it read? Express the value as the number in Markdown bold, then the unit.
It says **3300** rpm
